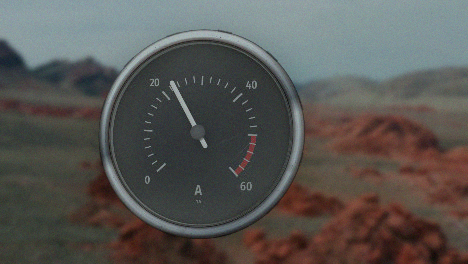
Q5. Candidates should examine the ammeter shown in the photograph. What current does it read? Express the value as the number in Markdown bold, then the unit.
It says **23** A
